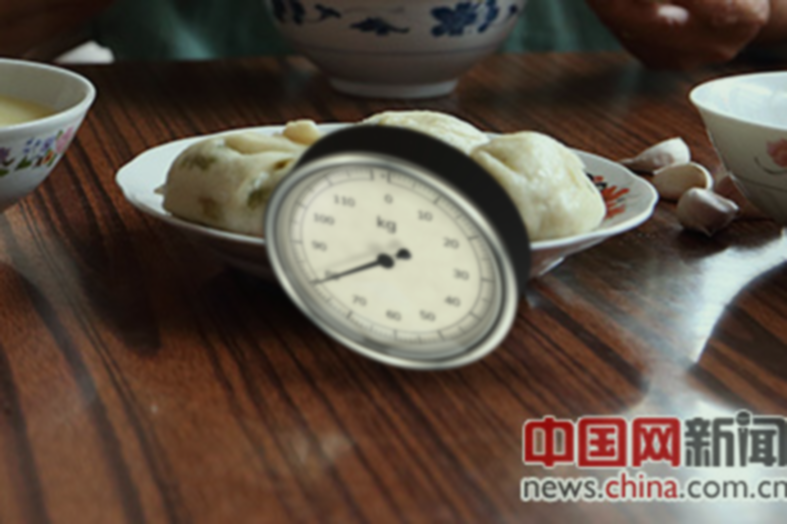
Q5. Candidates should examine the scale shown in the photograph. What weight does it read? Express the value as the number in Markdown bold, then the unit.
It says **80** kg
